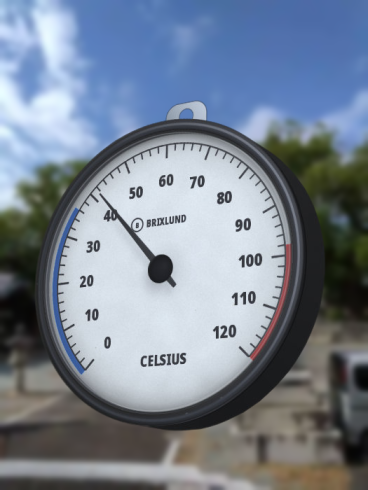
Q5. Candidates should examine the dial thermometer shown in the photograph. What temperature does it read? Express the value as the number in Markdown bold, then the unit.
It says **42** °C
